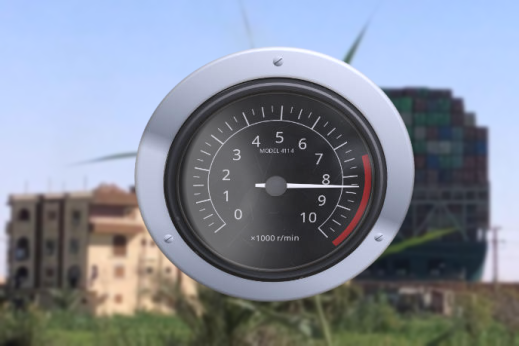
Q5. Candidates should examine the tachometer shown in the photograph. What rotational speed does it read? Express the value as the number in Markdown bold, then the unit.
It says **8250** rpm
